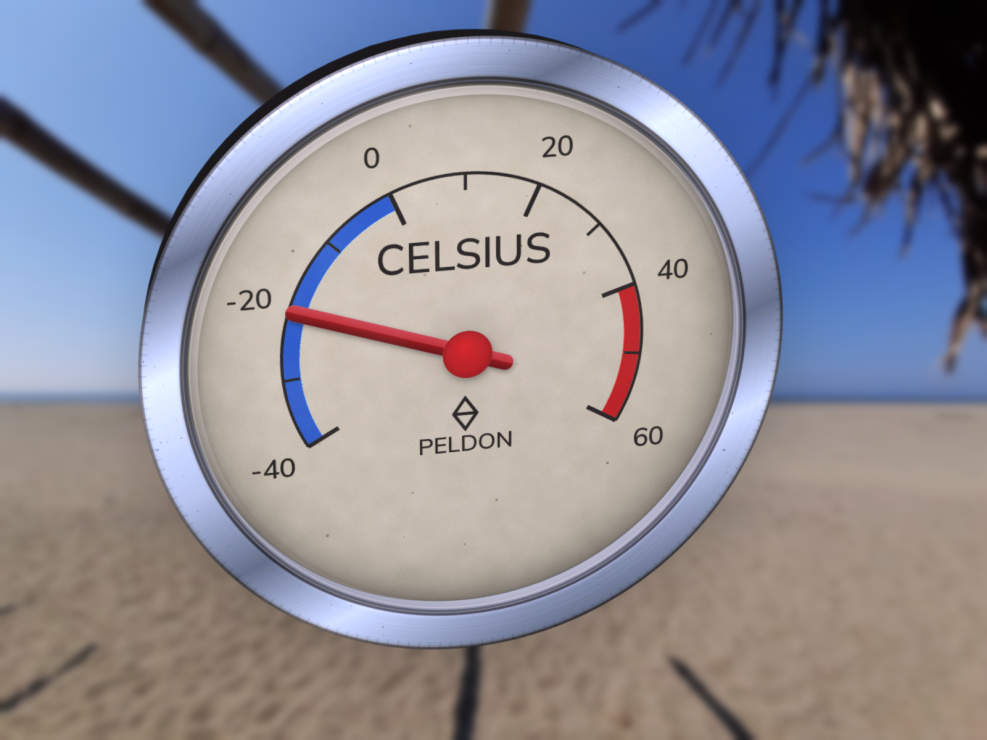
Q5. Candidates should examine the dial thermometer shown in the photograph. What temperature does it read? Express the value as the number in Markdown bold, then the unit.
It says **-20** °C
